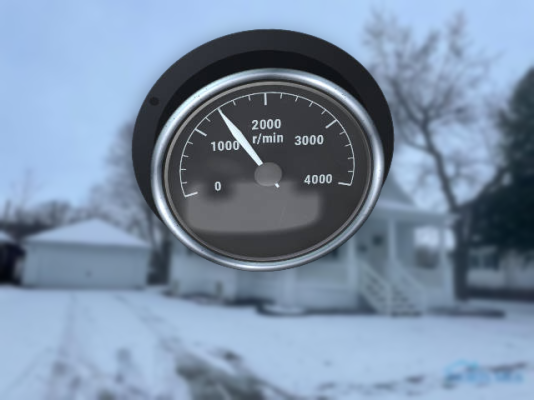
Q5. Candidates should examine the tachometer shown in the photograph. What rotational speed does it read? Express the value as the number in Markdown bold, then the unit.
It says **1400** rpm
